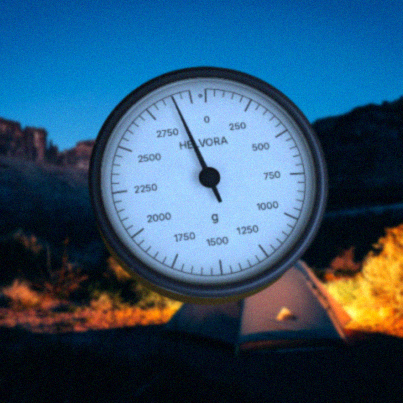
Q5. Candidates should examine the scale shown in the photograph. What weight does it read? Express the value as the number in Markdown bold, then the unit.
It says **2900** g
